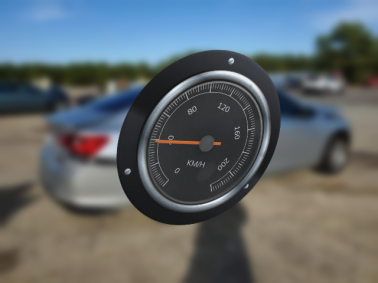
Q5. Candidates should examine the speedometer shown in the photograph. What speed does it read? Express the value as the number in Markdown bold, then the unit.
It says **40** km/h
